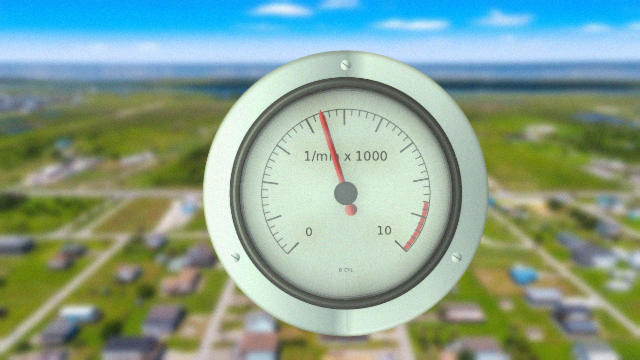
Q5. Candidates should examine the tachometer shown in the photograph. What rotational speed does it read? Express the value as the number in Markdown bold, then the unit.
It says **4400** rpm
